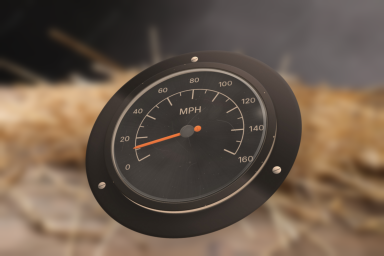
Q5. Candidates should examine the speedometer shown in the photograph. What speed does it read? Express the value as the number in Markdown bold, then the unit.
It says **10** mph
